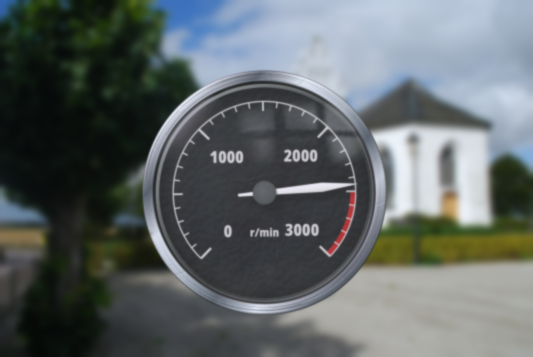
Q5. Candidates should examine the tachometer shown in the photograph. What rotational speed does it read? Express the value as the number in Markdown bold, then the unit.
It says **2450** rpm
